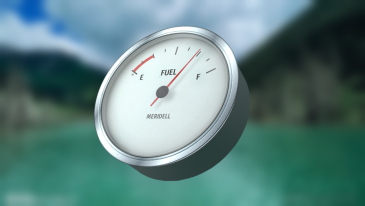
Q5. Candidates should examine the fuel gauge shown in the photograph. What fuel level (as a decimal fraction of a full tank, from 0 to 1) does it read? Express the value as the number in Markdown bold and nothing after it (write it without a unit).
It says **0.75**
